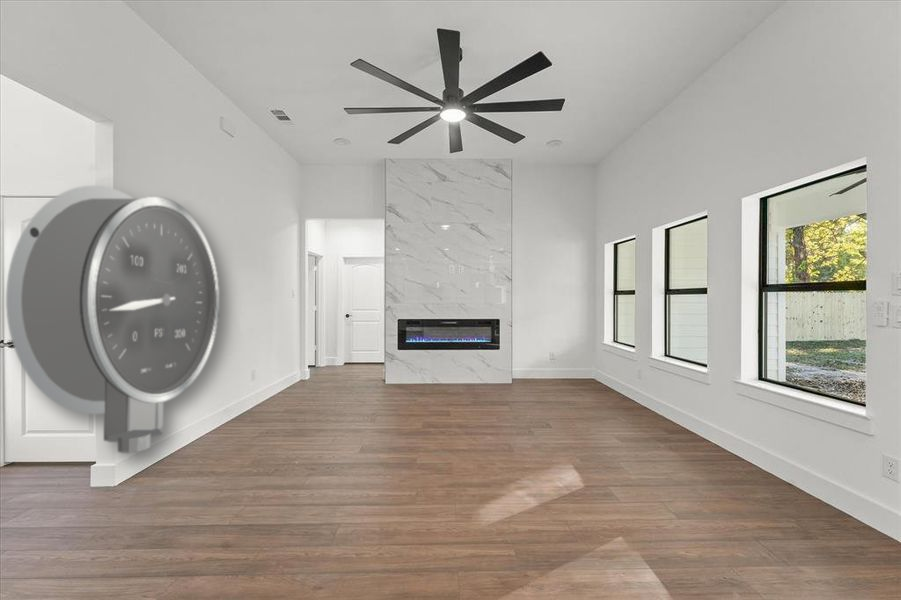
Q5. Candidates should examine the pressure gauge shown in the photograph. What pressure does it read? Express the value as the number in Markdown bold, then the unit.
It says **40** psi
